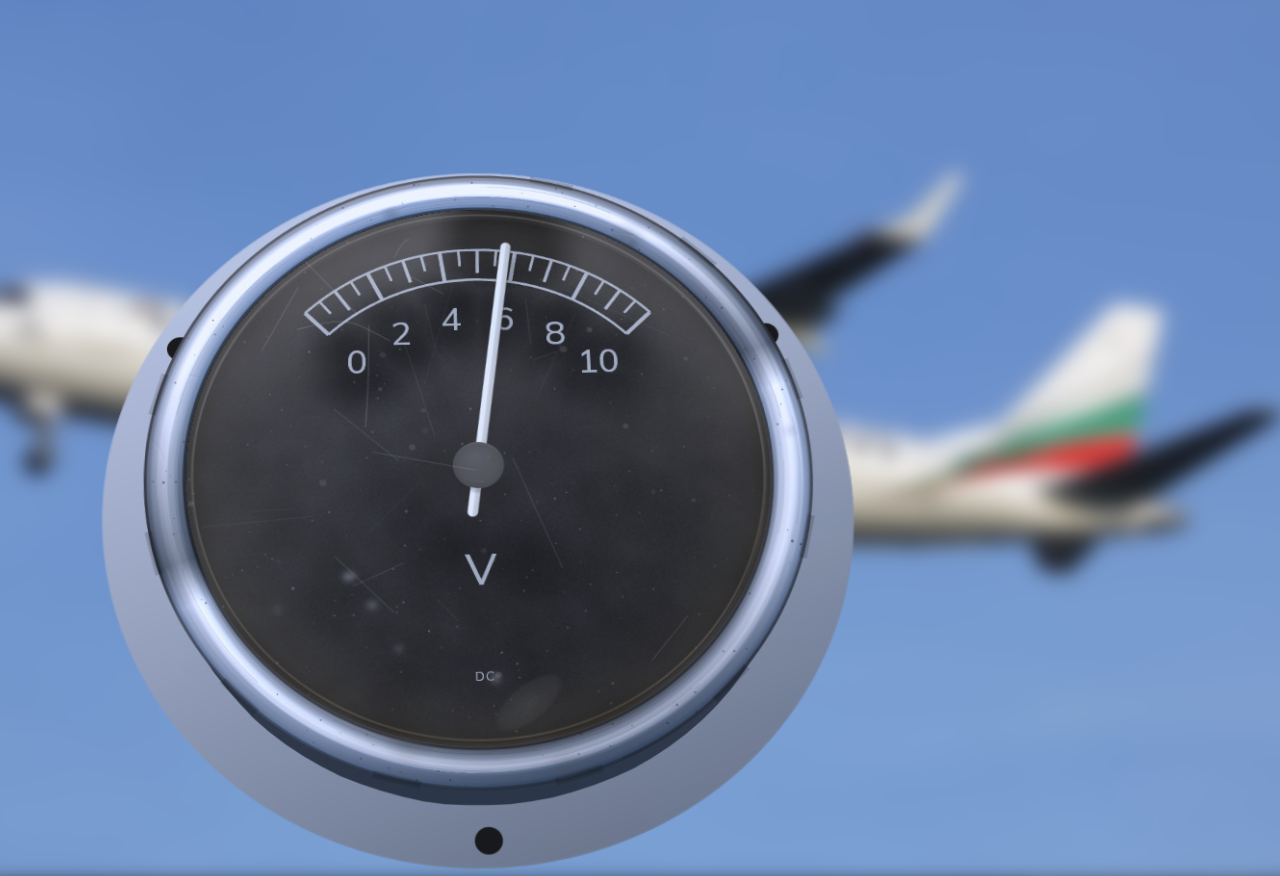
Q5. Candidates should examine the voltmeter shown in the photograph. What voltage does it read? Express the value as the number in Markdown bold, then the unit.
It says **5.75** V
